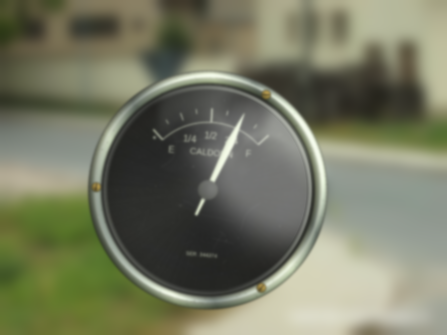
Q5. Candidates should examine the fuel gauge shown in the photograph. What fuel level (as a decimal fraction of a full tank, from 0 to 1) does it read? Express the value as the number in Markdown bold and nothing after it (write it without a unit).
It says **0.75**
